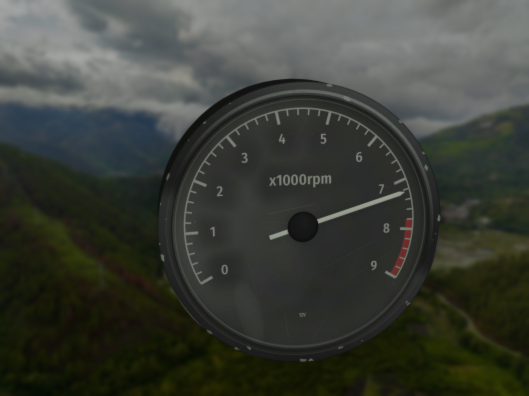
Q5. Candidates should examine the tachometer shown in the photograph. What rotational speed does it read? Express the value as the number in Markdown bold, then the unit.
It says **7200** rpm
